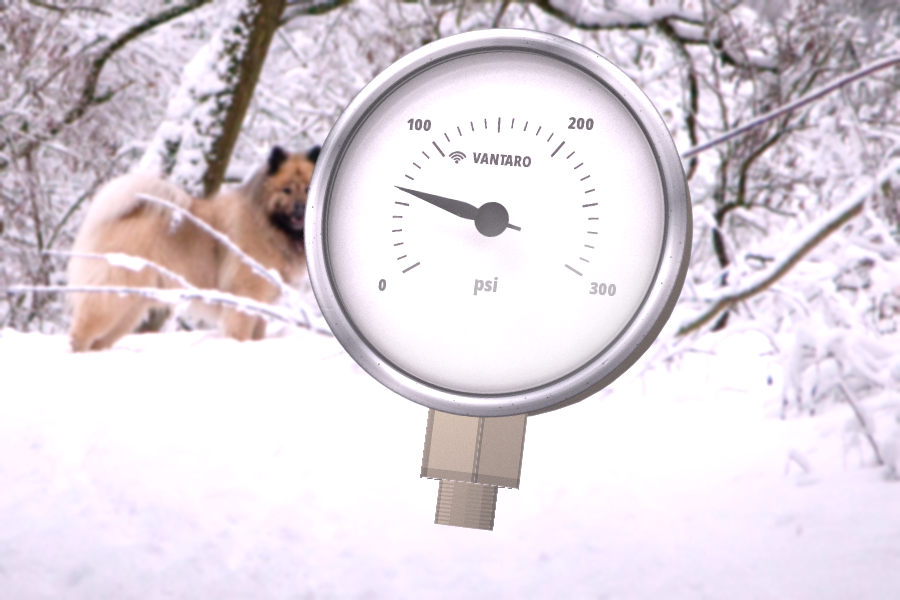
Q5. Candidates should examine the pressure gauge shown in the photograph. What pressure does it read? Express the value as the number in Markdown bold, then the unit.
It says **60** psi
